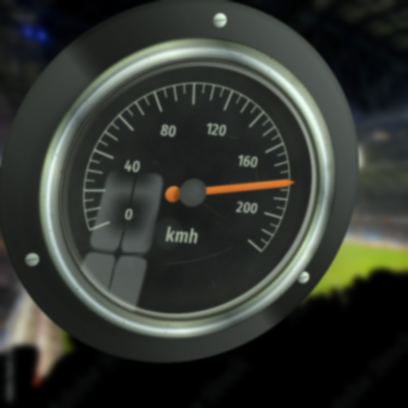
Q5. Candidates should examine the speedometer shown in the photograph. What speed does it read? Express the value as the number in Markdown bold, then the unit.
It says **180** km/h
